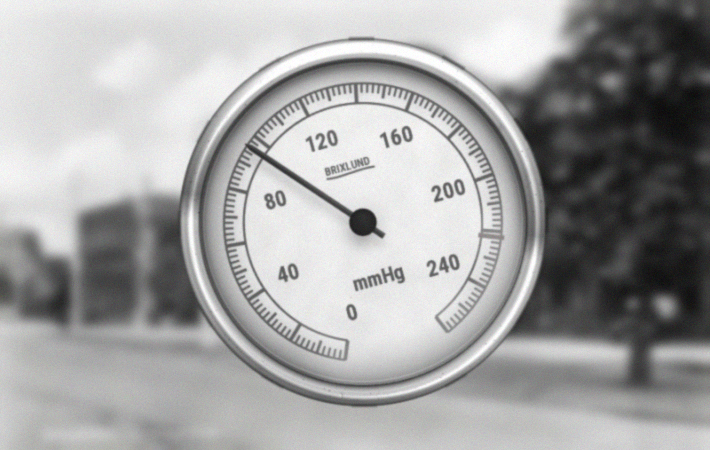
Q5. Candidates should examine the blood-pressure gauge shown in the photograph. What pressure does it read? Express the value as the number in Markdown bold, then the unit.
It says **96** mmHg
